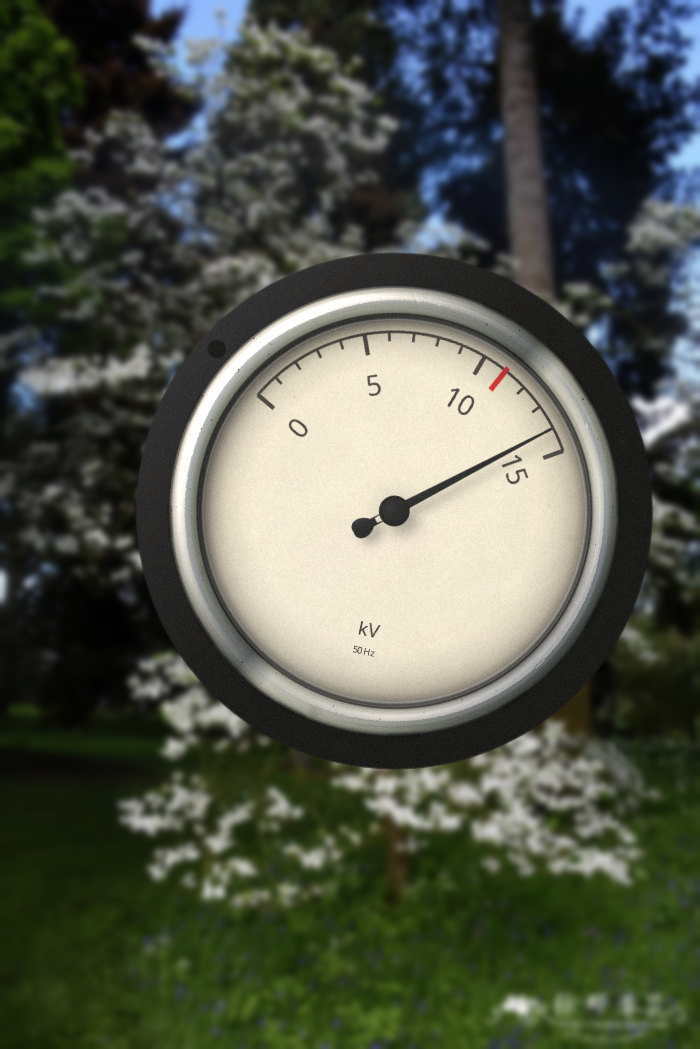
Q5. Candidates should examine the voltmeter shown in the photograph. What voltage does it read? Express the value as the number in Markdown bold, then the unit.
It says **14** kV
